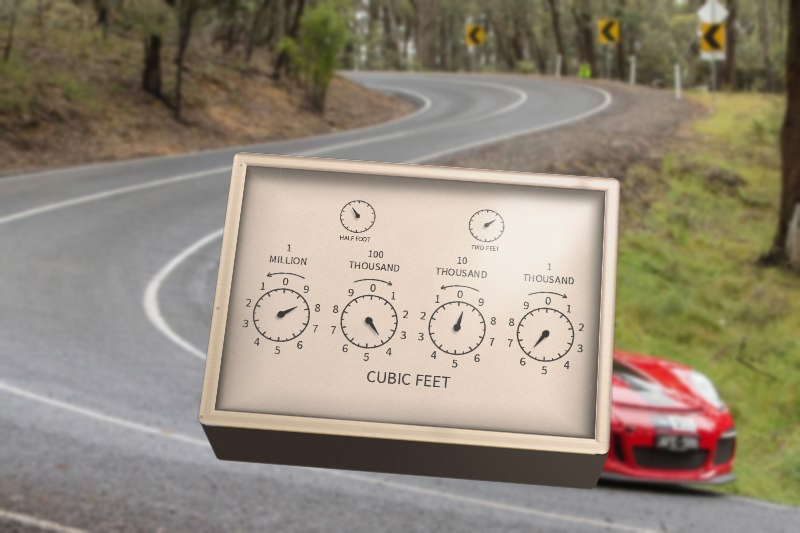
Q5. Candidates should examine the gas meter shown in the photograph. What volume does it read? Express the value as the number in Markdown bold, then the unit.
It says **839600** ft³
